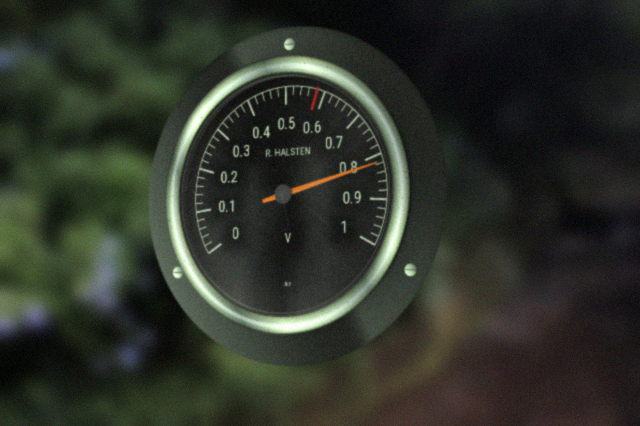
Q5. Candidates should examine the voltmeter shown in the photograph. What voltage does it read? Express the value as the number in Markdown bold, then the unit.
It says **0.82** V
